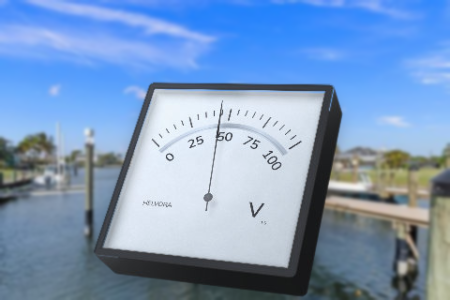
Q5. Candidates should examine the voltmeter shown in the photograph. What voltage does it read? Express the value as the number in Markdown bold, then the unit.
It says **45** V
